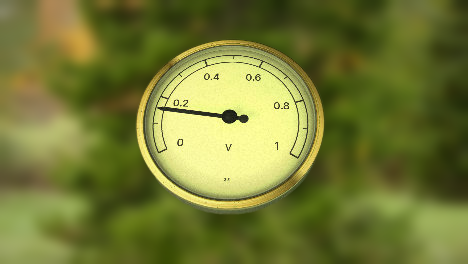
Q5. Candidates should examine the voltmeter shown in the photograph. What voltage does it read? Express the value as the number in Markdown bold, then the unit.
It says **0.15** V
